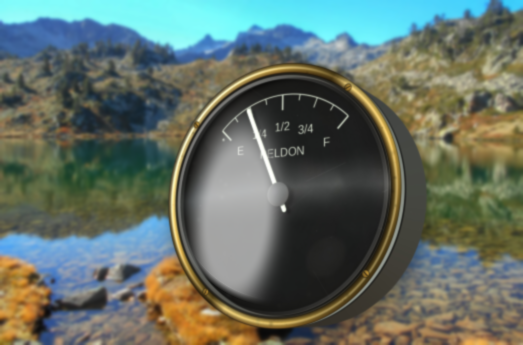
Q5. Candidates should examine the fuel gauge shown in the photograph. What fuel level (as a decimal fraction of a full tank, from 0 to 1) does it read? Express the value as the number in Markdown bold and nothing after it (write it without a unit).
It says **0.25**
